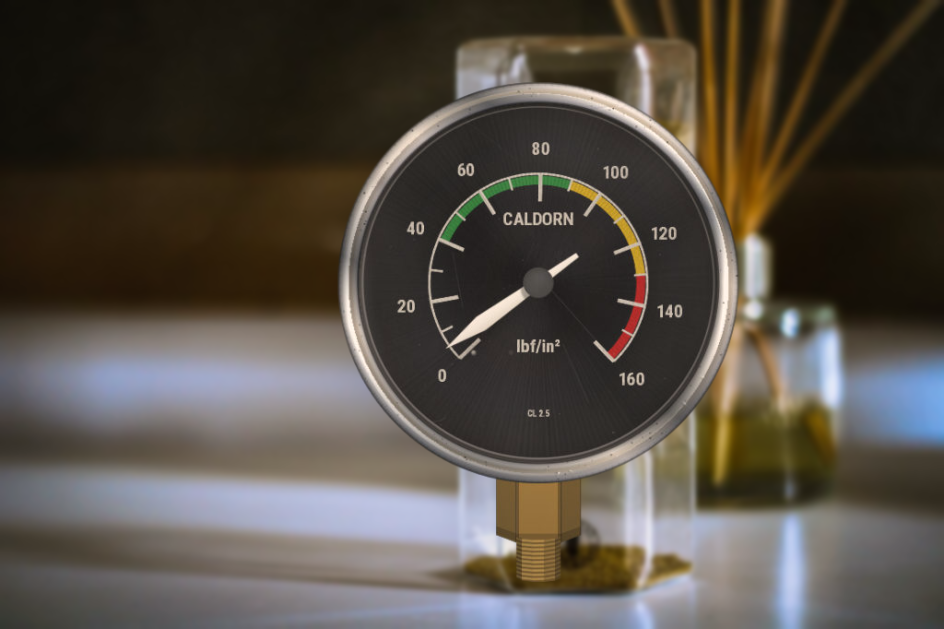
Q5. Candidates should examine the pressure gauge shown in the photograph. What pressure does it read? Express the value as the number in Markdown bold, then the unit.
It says **5** psi
